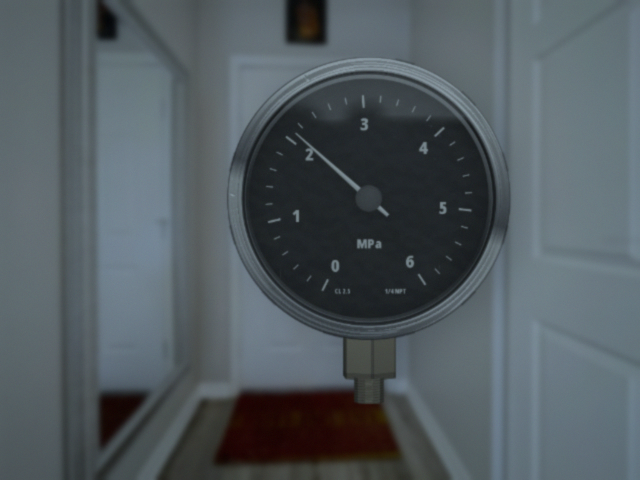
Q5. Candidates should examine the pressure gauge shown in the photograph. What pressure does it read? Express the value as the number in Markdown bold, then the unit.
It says **2.1** MPa
